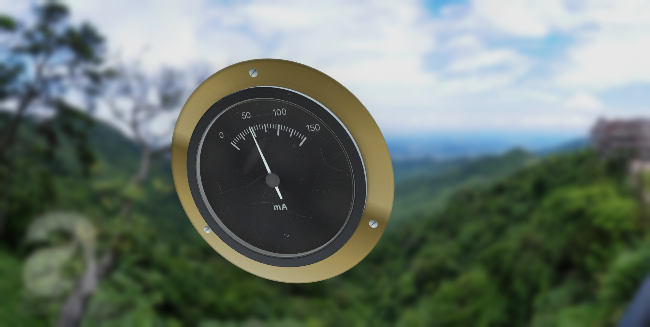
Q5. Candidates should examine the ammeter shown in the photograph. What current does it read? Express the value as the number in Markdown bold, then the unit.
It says **50** mA
